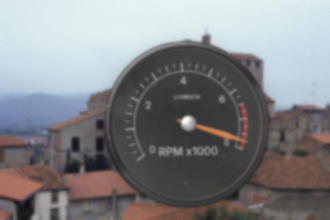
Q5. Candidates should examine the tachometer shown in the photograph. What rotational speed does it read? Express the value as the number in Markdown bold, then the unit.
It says **7750** rpm
